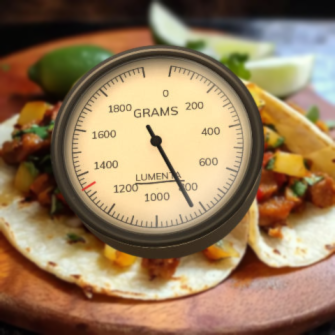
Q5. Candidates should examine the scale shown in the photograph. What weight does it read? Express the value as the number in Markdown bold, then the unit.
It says **840** g
